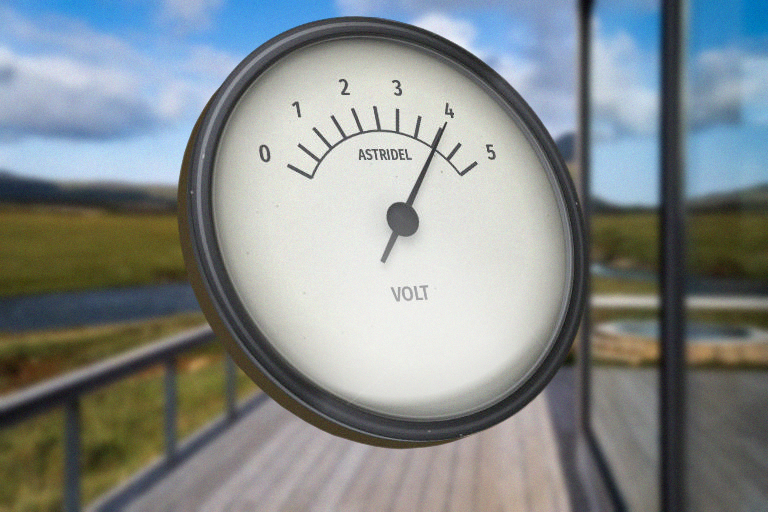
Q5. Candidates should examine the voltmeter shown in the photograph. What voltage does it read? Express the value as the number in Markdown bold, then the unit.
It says **4** V
